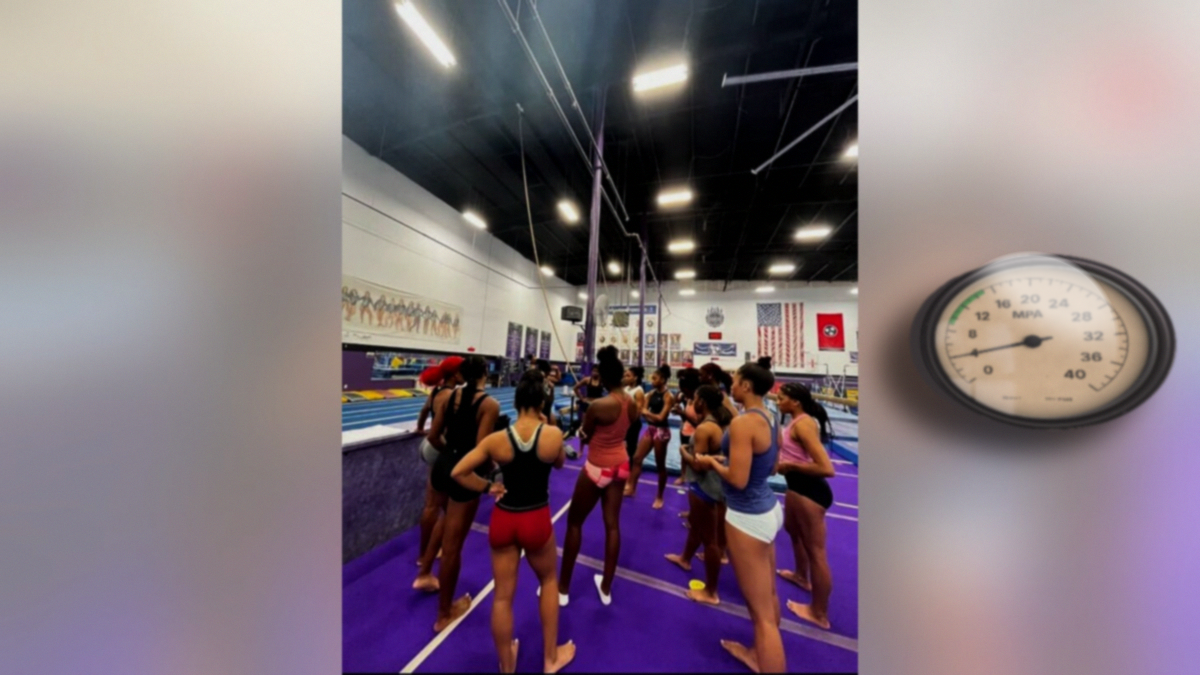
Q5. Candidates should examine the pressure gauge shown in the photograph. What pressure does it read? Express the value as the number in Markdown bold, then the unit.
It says **4** MPa
